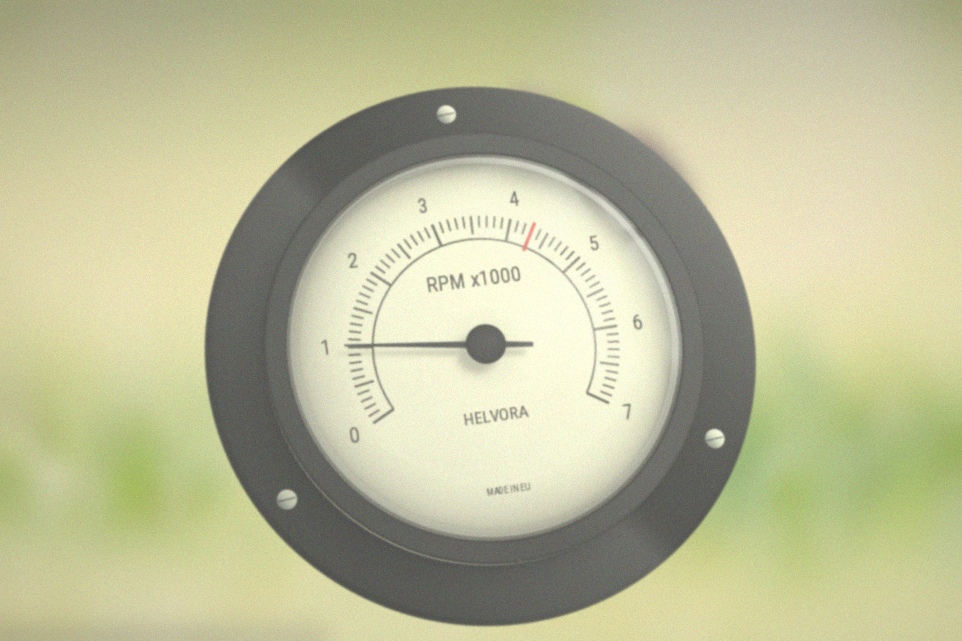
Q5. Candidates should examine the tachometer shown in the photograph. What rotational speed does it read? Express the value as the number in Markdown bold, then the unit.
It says **1000** rpm
